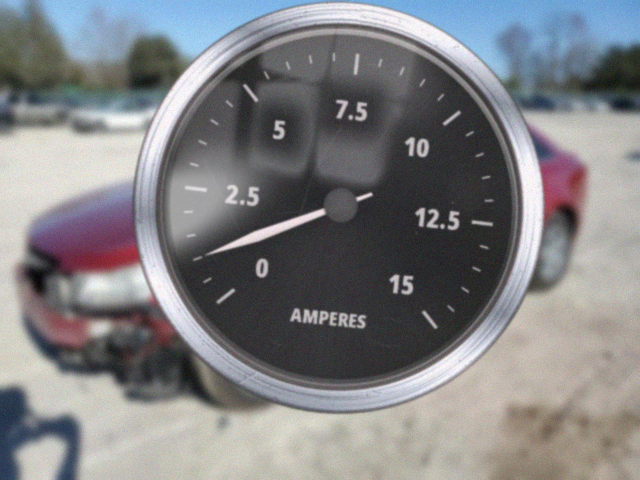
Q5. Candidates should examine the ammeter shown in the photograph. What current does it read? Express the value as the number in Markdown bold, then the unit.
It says **1** A
